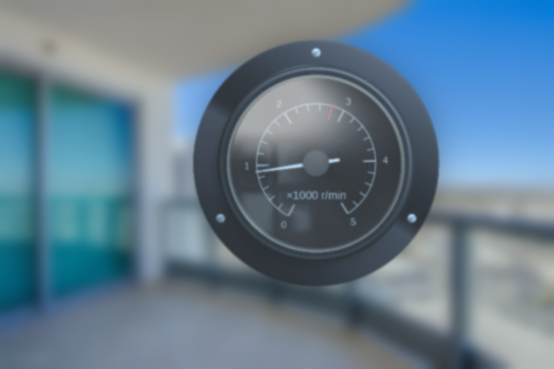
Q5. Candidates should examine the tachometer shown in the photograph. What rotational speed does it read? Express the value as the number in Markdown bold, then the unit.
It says **900** rpm
